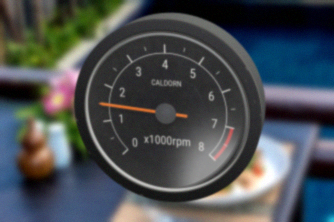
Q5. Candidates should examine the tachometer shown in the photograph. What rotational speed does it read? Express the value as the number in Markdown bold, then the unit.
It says **1500** rpm
